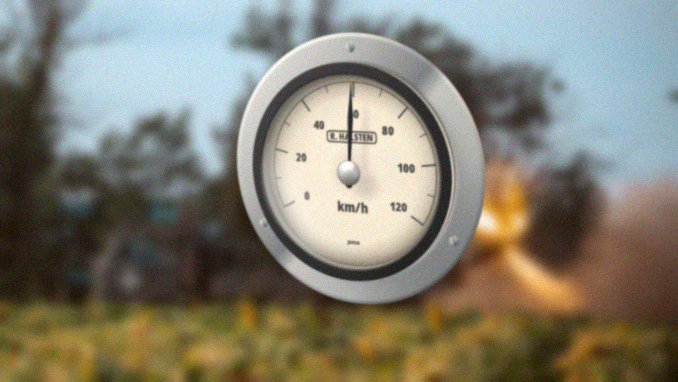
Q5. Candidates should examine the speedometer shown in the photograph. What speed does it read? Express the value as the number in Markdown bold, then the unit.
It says **60** km/h
